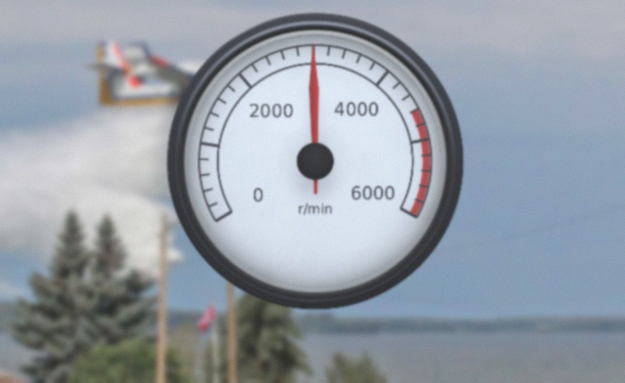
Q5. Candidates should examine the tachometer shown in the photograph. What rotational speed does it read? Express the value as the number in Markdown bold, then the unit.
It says **3000** rpm
